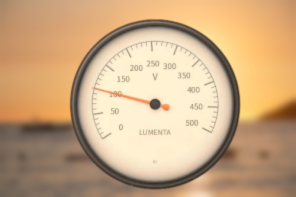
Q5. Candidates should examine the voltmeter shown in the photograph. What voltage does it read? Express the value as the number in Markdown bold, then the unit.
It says **100** V
